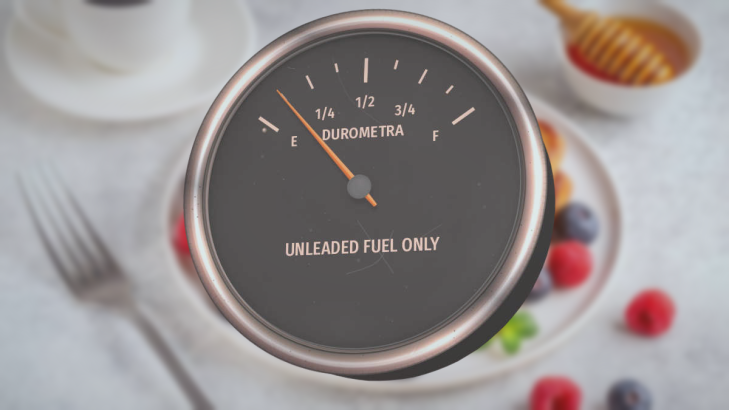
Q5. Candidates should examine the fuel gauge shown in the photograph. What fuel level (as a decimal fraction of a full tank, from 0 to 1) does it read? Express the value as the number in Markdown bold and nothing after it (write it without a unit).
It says **0.125**
